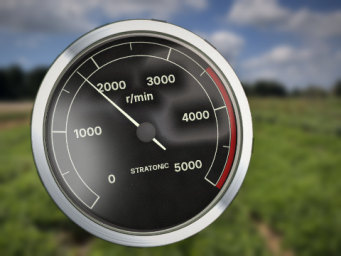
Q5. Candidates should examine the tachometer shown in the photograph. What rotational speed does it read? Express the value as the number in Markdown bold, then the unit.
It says **1750** rpm
